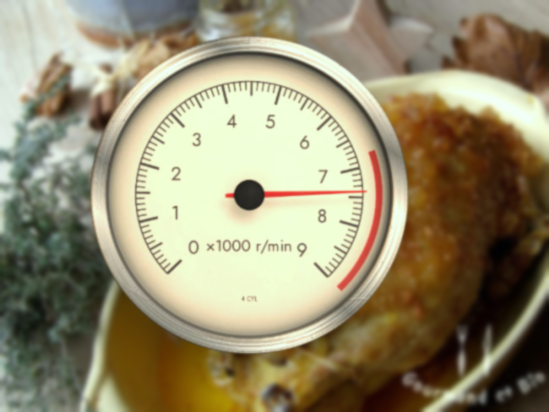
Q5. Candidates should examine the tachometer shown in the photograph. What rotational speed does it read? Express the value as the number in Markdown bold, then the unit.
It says **7400** rpm
